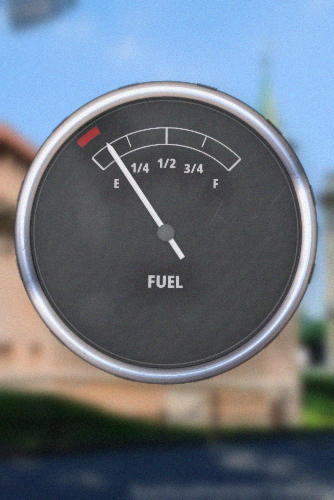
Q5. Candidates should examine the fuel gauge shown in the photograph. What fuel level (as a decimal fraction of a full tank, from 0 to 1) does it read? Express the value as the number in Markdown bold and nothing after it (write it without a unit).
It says **0.125**
